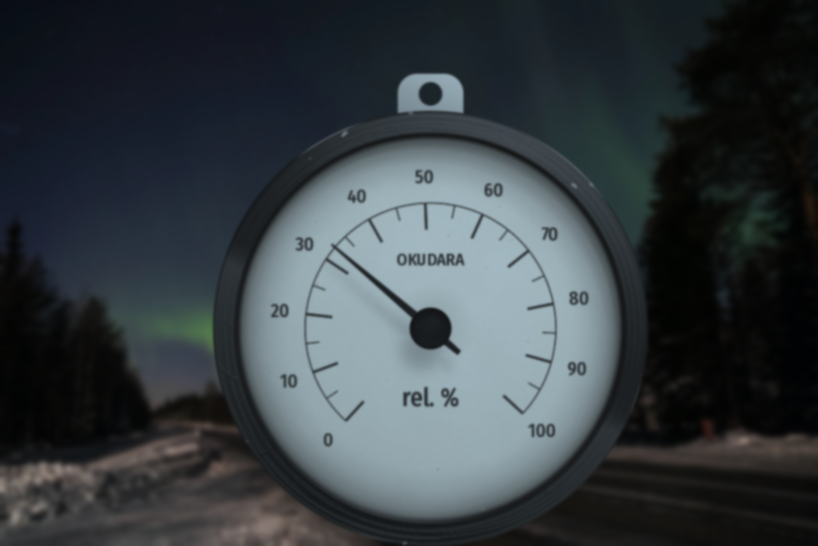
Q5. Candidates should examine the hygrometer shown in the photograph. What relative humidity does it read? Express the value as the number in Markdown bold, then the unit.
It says **32.5** %
